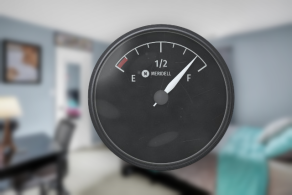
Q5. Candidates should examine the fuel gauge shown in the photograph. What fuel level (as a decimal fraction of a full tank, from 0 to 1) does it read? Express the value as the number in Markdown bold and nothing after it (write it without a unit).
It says **0.875**
